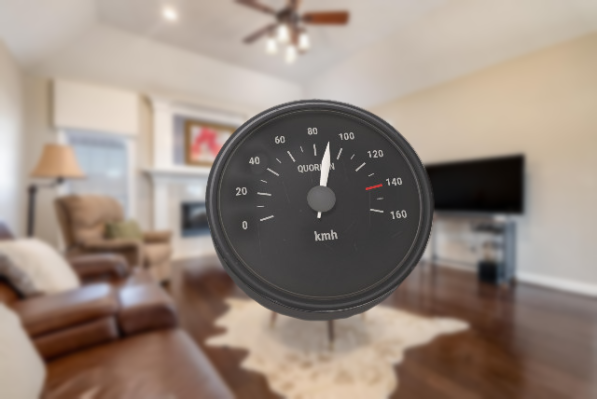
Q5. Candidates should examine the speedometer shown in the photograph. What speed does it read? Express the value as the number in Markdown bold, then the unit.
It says **90** km/h
